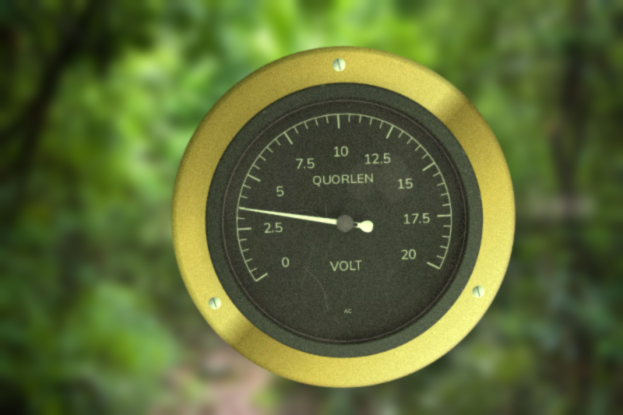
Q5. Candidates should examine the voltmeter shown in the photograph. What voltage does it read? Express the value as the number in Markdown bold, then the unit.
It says **3.5** V
